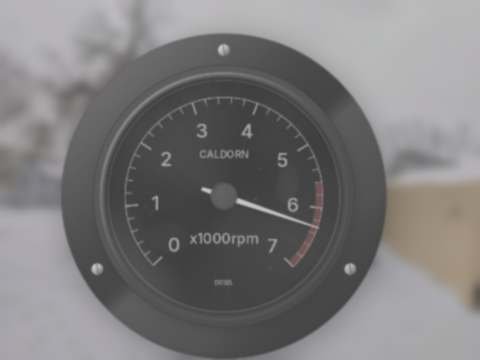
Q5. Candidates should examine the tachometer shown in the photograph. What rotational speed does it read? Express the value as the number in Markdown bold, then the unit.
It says **6300** rpm
